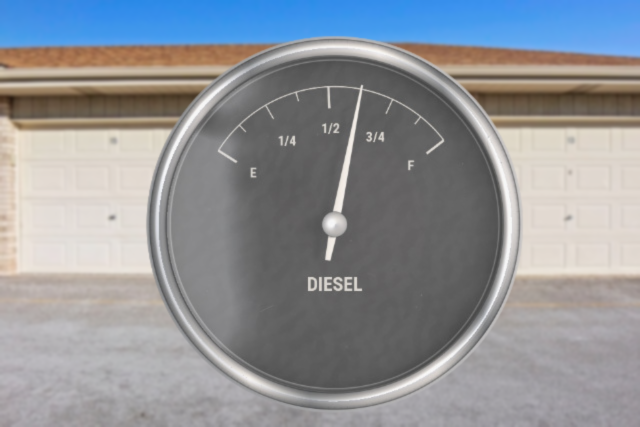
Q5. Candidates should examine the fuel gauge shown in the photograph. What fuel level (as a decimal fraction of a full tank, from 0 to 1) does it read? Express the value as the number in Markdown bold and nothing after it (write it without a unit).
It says **0.625**
